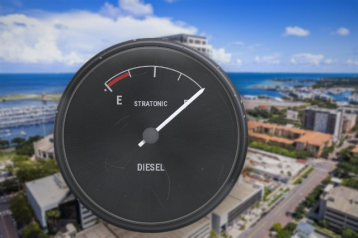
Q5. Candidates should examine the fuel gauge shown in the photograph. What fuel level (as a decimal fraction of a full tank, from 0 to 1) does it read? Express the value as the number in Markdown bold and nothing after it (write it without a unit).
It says **1**
